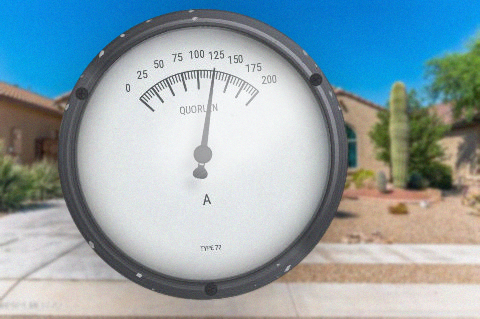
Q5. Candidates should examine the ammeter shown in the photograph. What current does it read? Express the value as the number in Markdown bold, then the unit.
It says **125** A
